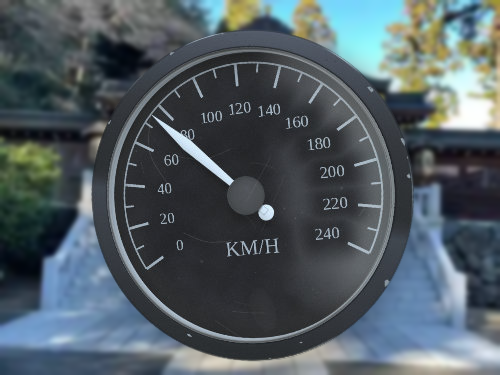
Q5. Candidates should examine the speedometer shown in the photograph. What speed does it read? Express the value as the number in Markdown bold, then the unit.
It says **75** km/h
